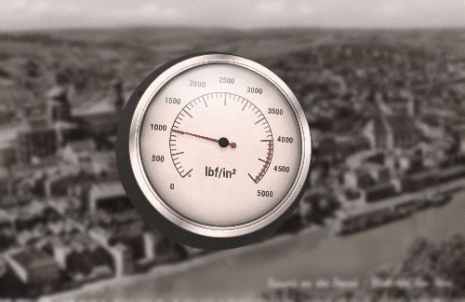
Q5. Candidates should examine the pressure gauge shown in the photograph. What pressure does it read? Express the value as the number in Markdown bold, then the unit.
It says **1000** psi
